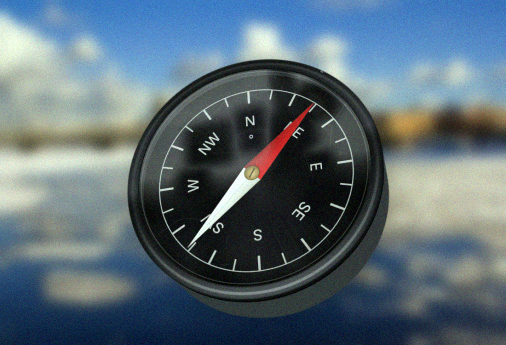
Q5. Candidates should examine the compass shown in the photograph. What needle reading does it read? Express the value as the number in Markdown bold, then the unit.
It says **45** °
